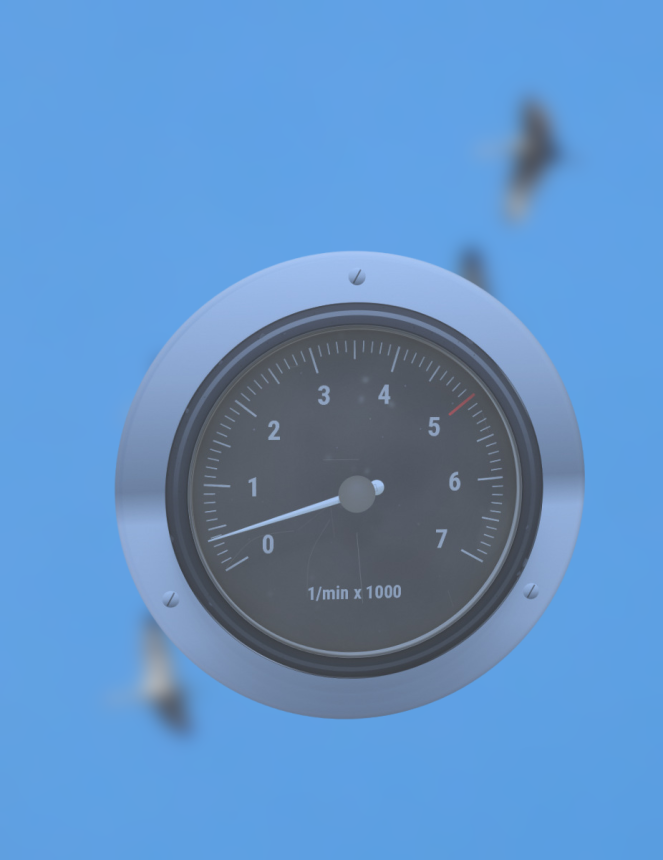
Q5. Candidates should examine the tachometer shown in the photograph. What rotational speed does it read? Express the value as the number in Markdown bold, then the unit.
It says **400** rpm
